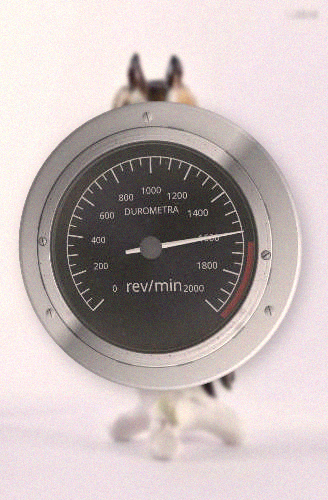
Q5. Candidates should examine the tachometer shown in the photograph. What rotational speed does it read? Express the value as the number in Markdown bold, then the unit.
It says **1600** rpm
